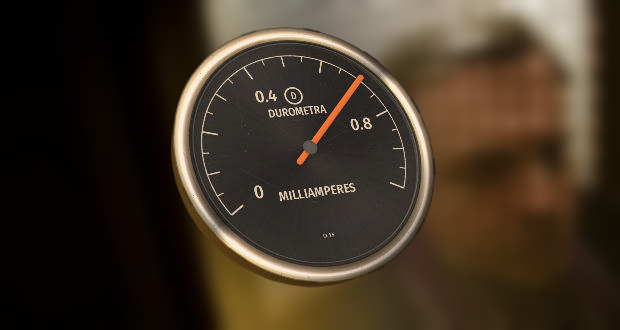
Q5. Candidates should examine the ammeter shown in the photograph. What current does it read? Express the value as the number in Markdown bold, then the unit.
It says **0.7** mA
